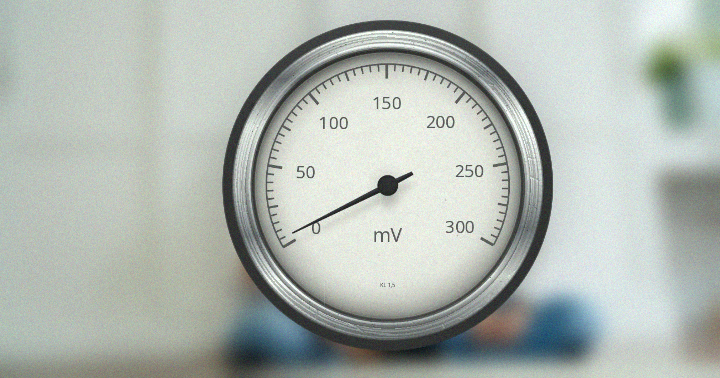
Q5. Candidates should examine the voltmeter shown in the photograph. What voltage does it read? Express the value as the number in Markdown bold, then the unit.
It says **5** mV
